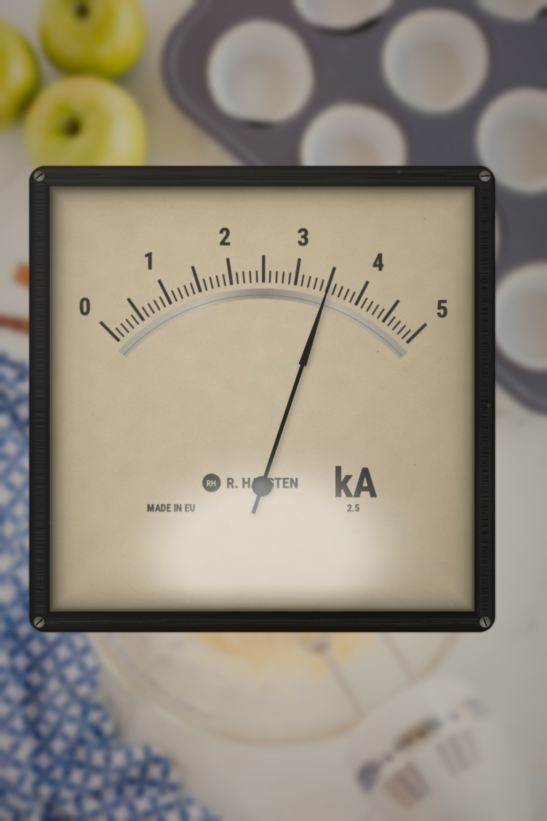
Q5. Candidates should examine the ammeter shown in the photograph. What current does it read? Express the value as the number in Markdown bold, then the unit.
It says **3.5** kA
